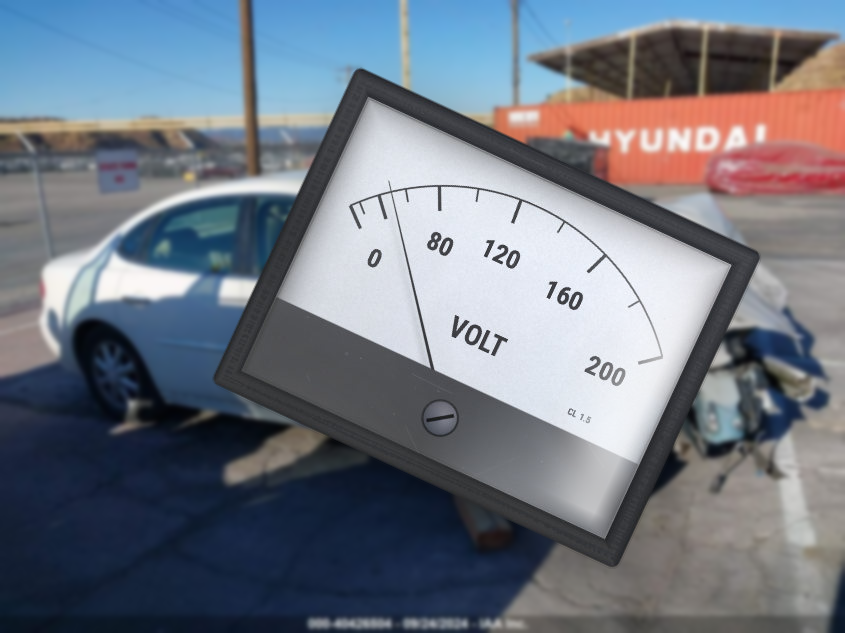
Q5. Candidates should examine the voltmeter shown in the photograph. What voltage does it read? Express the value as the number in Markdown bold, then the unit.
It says **50** V
